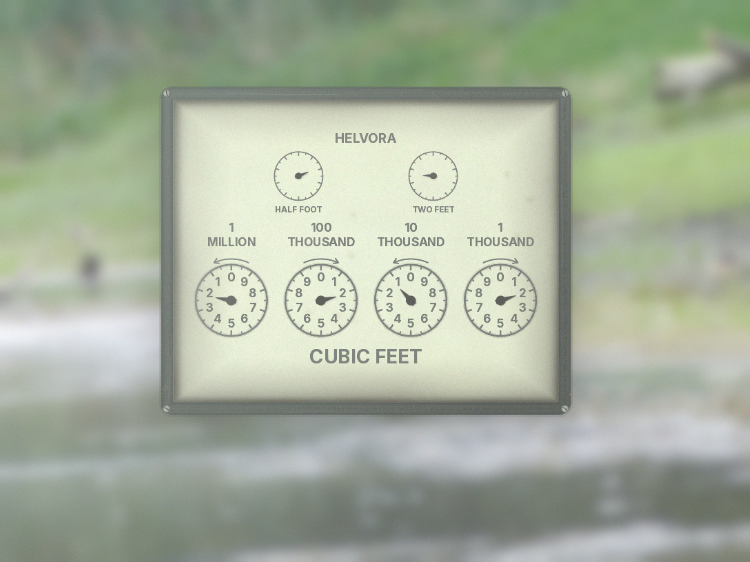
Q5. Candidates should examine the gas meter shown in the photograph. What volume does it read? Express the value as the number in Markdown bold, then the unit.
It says **221200** ft³
